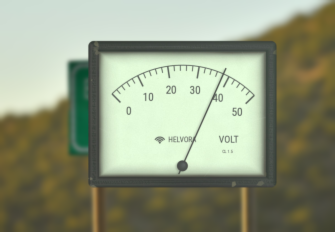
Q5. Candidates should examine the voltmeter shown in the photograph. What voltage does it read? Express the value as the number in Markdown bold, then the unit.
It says **38** V
